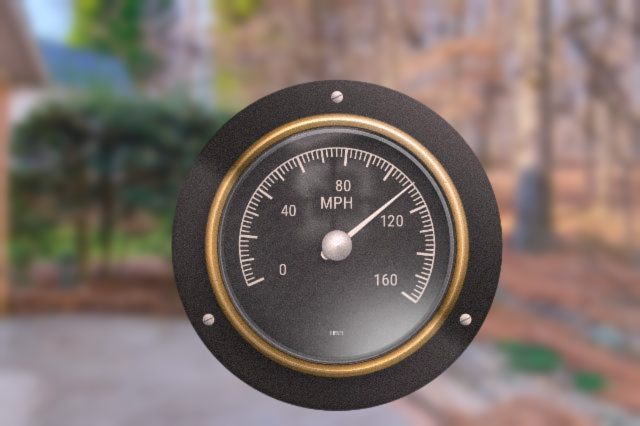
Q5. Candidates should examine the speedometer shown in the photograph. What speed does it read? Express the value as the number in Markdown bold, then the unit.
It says **110** mph
